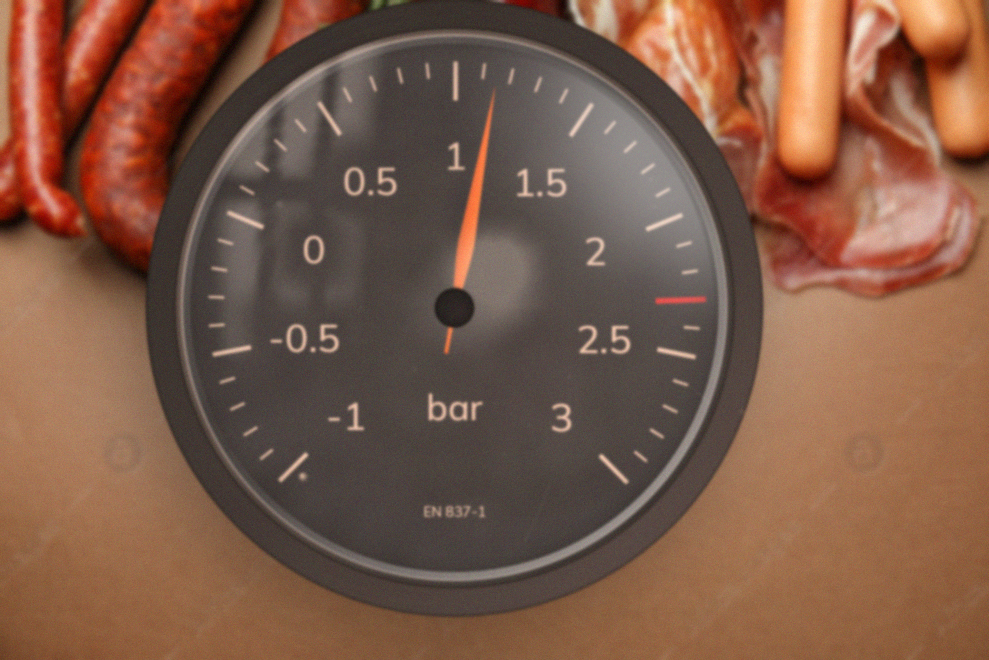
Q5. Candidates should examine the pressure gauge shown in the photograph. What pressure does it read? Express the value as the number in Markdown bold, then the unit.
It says **1.15** bar
